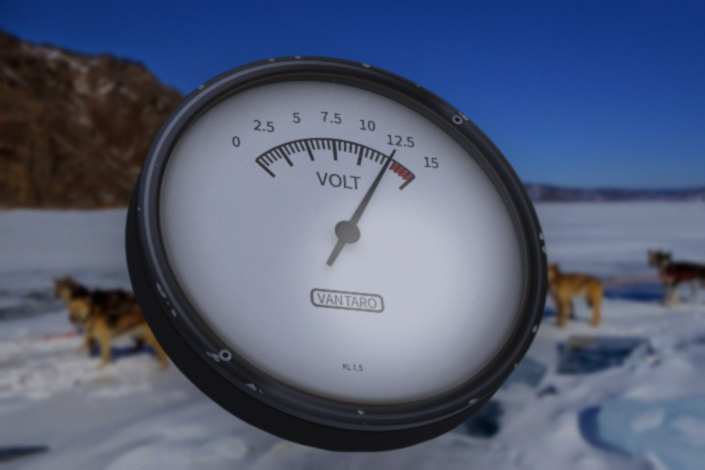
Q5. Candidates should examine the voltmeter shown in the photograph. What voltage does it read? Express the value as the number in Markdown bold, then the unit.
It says **12.5** V
